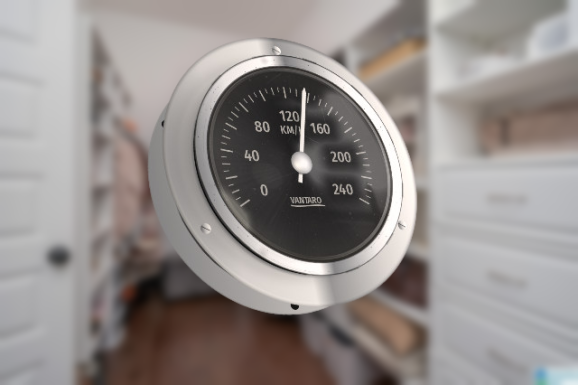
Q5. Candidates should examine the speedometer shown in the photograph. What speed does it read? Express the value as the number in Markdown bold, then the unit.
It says **135** km/h
